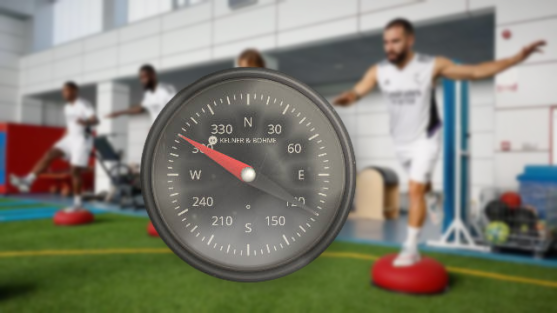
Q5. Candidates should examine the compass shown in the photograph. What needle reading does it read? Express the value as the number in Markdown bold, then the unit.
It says **300** °
